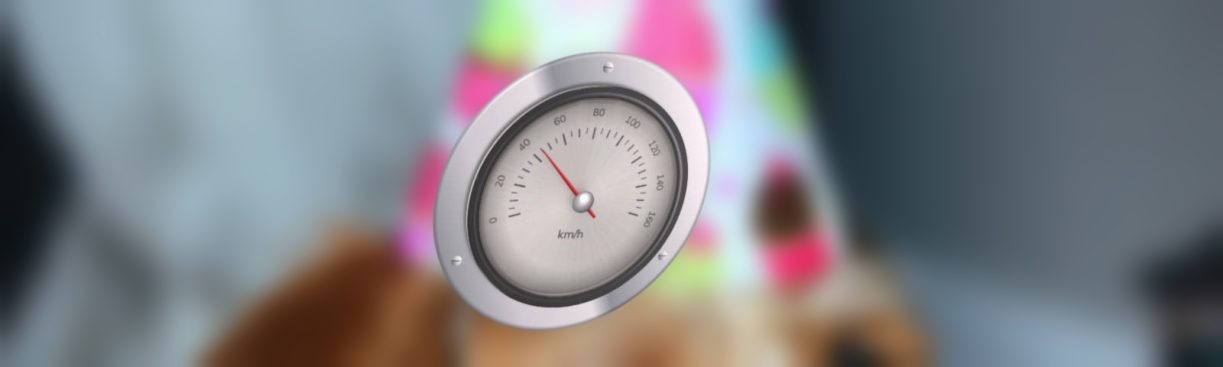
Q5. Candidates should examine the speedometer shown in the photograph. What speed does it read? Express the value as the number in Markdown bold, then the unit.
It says **45** km/h
